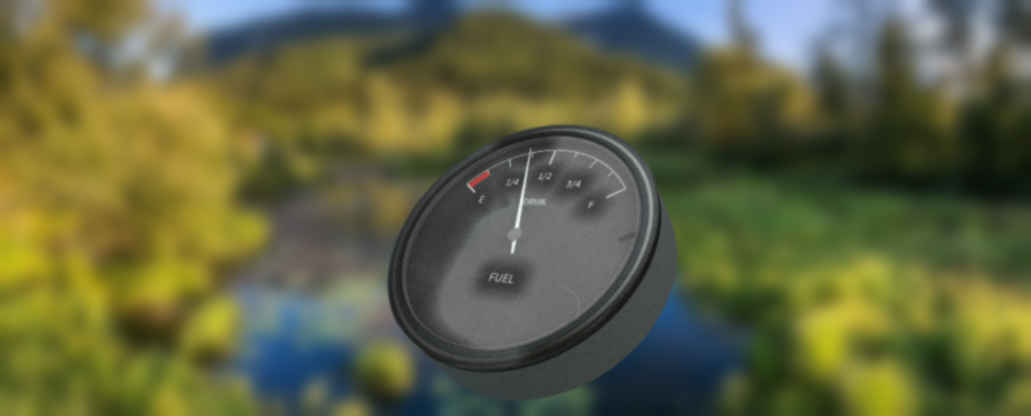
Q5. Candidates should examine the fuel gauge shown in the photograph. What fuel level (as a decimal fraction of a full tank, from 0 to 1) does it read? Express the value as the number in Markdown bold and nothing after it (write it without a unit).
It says **0.375**
